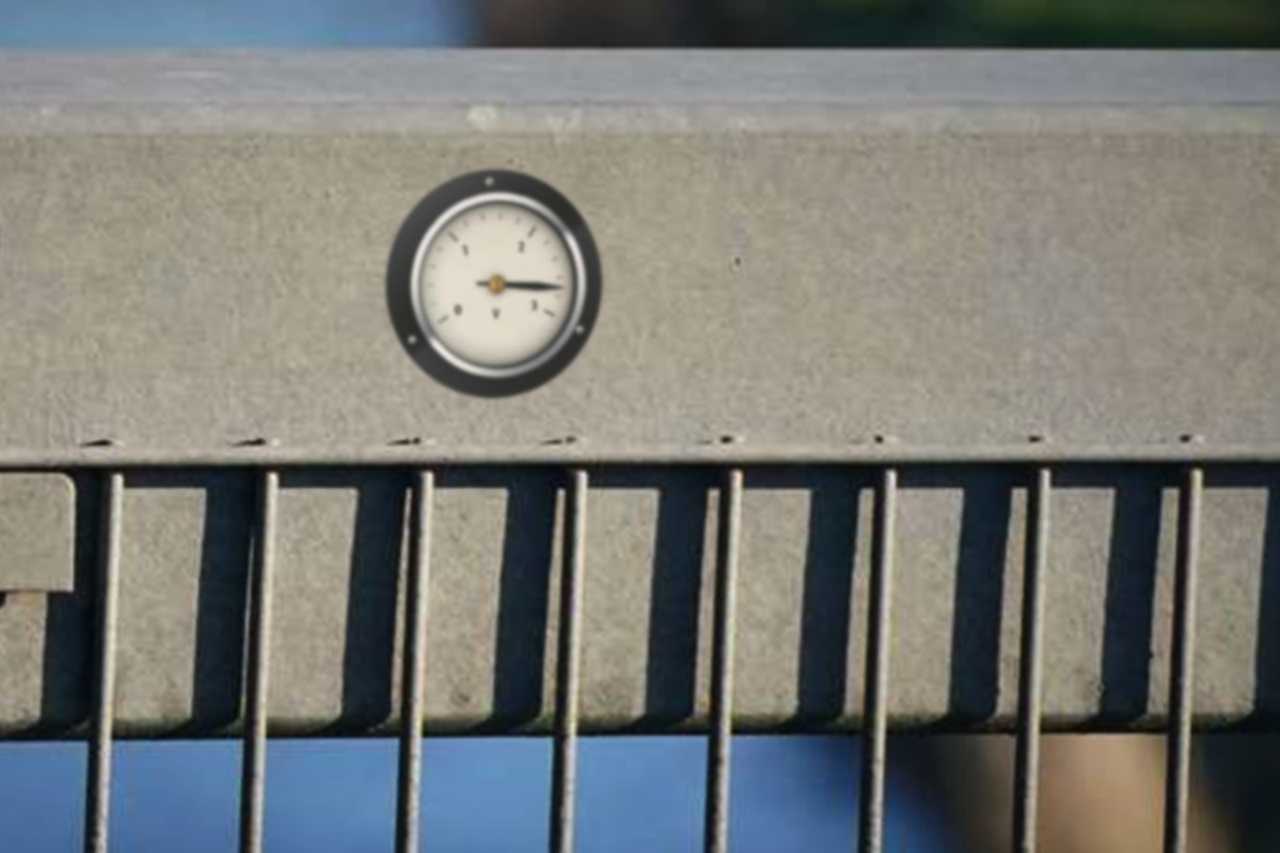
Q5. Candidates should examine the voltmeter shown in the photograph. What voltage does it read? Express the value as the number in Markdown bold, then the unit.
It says **2.7** V
